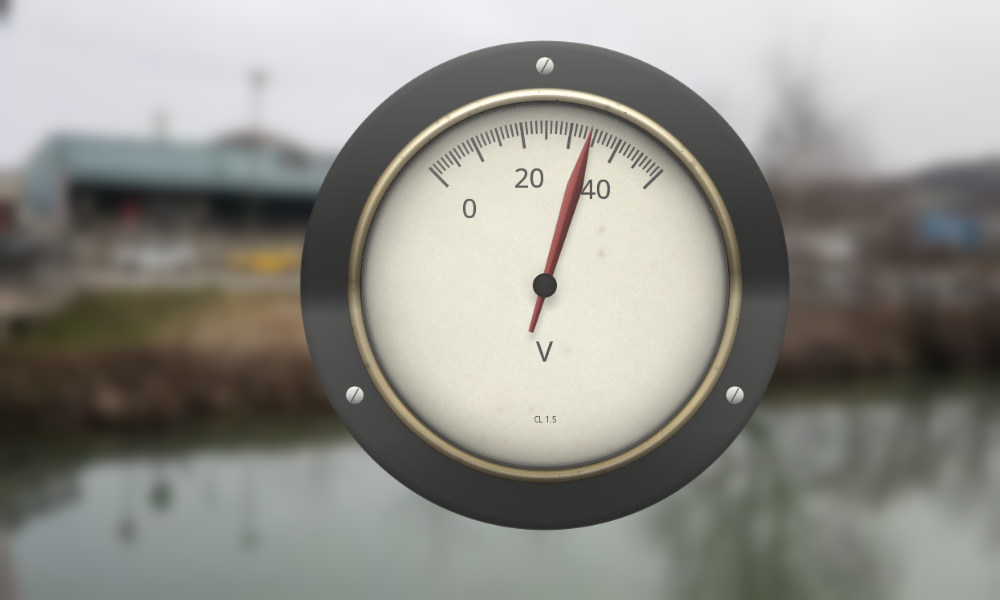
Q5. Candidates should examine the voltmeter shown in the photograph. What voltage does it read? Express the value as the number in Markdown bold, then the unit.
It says **34** V
